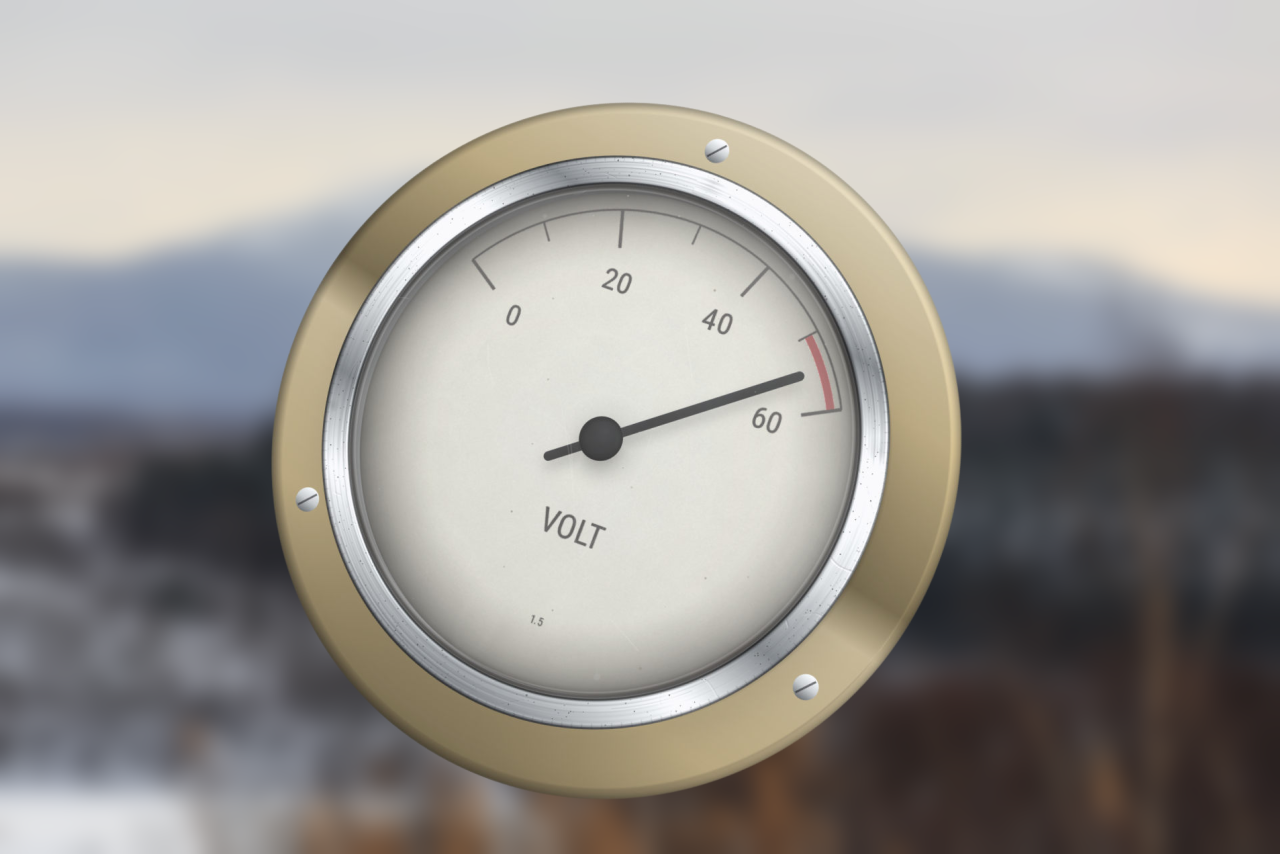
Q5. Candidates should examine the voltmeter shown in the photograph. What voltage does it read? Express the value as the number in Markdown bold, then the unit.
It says **55** V
